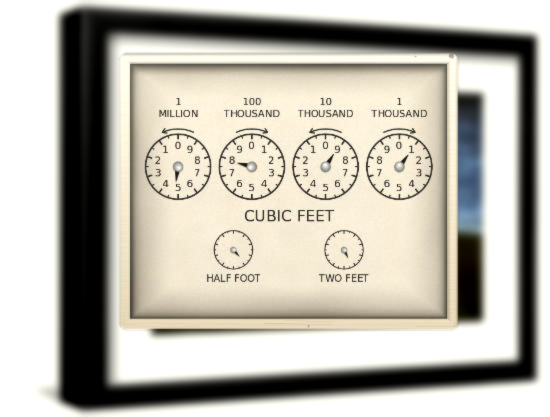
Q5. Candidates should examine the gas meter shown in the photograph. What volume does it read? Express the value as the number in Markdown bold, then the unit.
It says **479100** ft³
